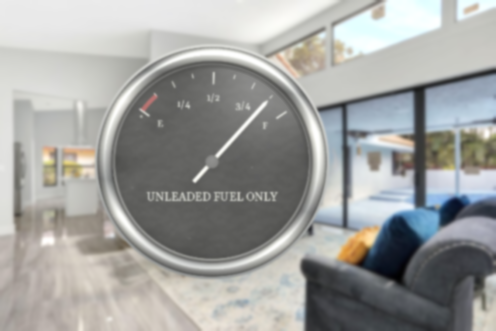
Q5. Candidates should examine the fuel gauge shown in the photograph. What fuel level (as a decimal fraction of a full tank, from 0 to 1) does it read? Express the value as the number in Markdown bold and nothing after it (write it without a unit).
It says **0.875**
